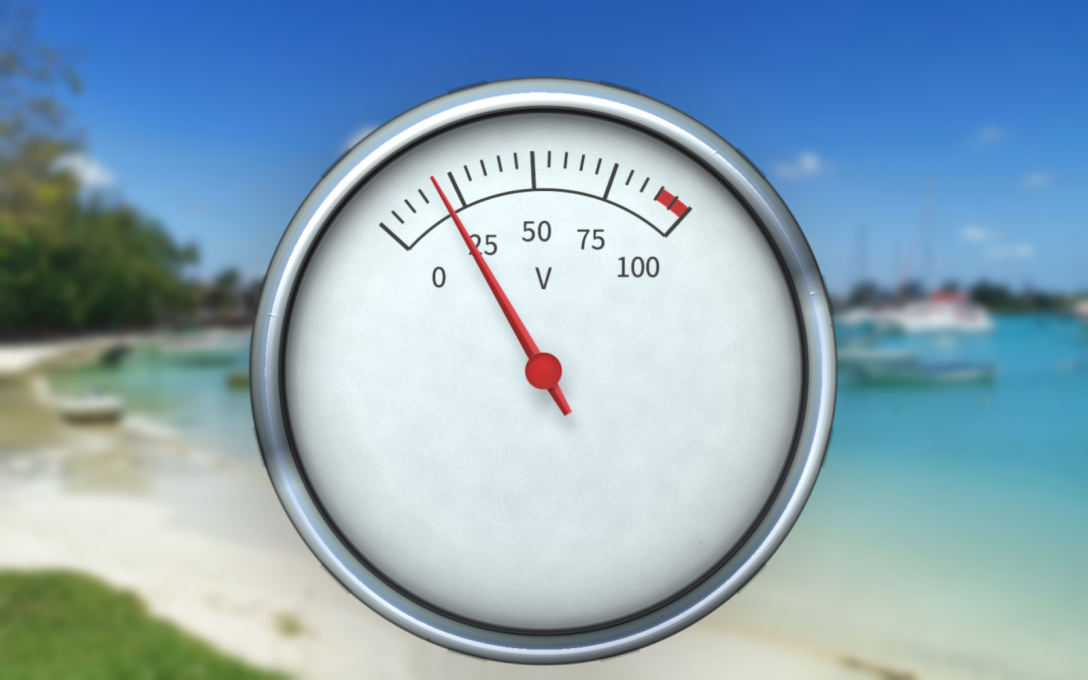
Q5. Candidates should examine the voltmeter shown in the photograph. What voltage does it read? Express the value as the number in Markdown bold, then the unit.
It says **20** V
